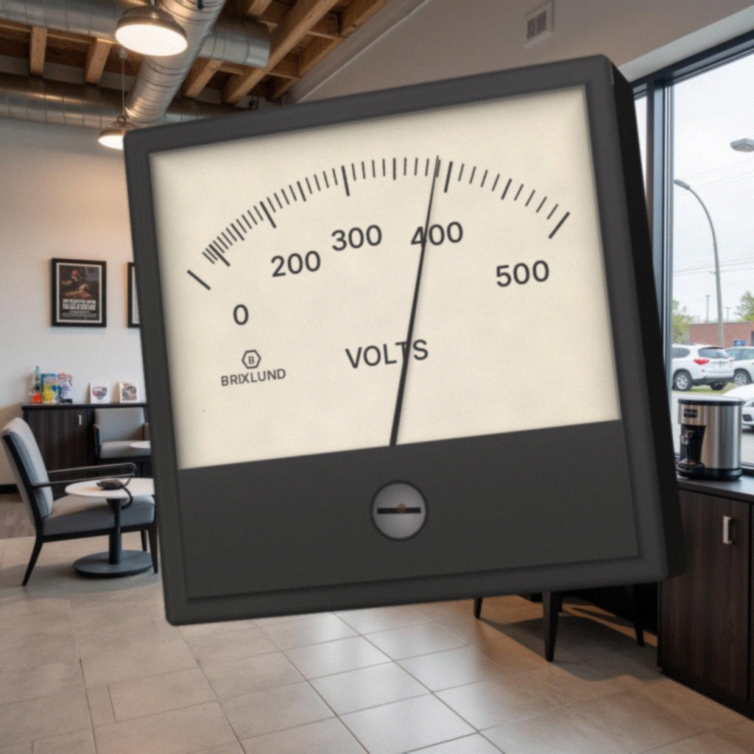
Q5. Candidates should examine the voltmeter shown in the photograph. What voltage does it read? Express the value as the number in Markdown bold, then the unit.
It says **390** V
